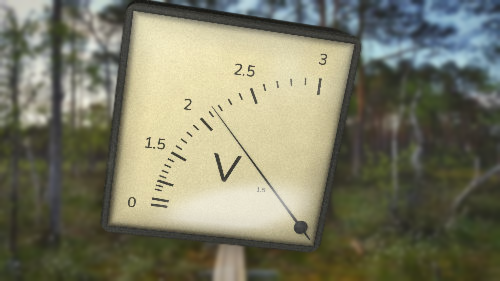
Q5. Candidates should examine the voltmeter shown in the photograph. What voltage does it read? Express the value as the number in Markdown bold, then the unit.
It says **2.15** V
